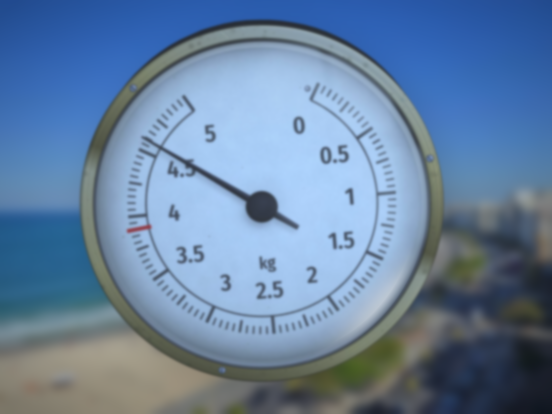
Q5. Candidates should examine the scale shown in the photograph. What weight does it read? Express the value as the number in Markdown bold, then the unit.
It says **4.6** kg
